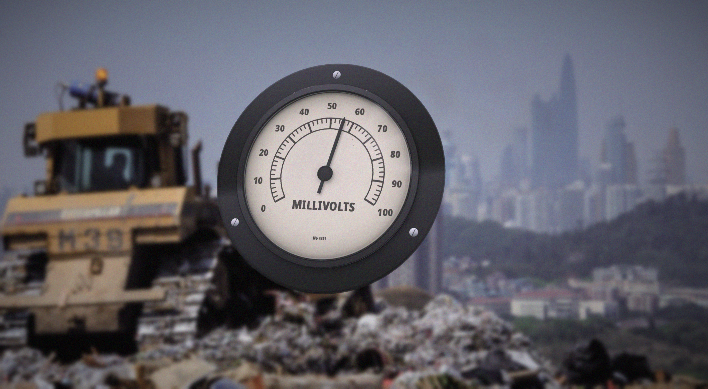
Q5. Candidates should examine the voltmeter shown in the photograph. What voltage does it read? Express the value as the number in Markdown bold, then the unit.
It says **56** mV
